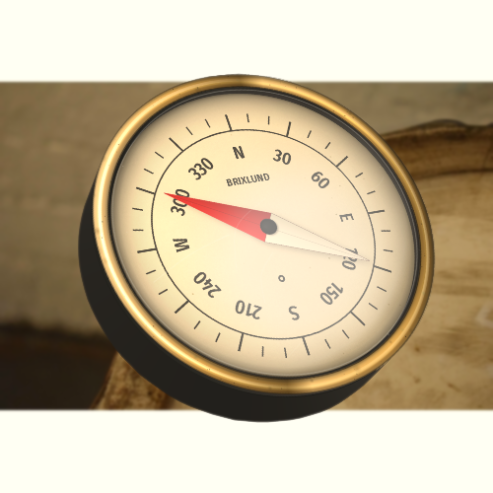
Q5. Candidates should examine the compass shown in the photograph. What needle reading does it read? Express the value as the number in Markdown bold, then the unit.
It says **300** °
